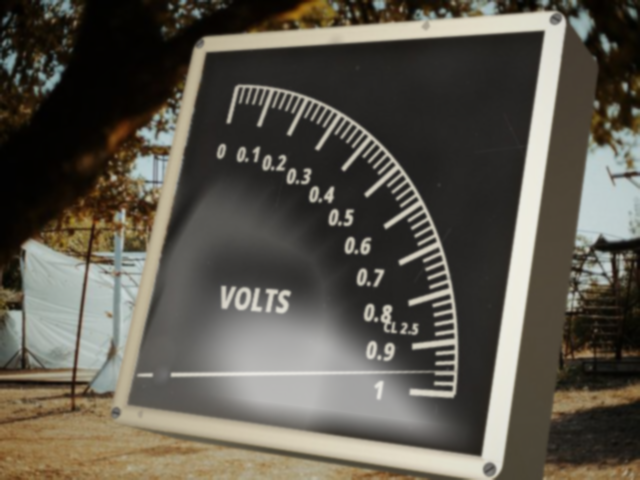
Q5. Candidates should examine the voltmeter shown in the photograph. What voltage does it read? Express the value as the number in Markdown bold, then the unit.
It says **0.96** V
